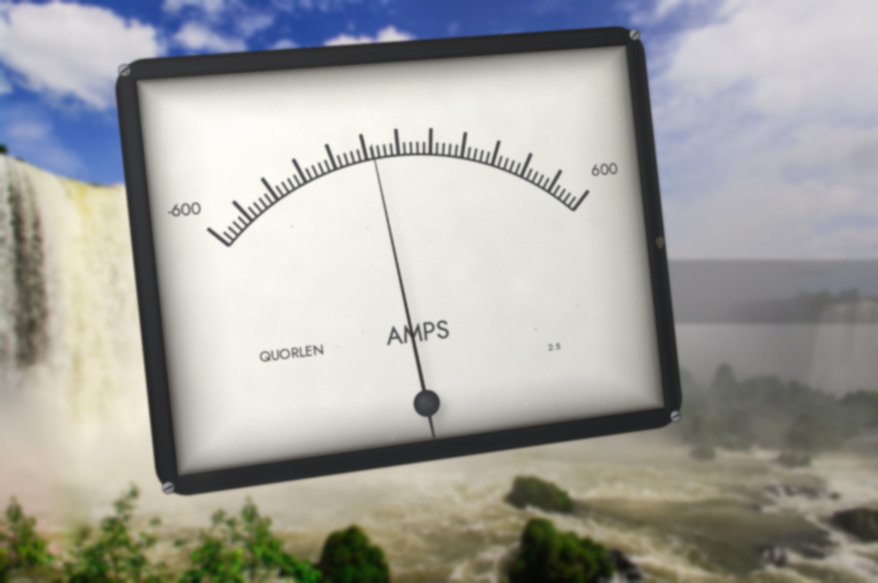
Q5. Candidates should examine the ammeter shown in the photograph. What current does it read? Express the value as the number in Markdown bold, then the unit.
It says **-80** A
